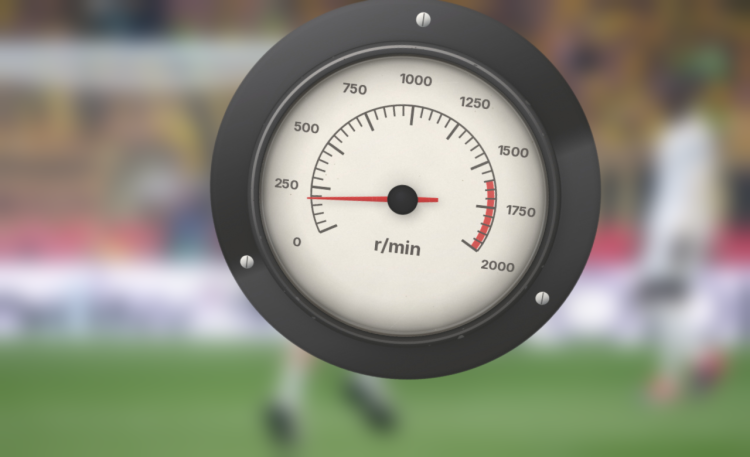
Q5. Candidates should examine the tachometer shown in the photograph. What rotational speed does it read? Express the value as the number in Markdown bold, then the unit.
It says **200** rpm
